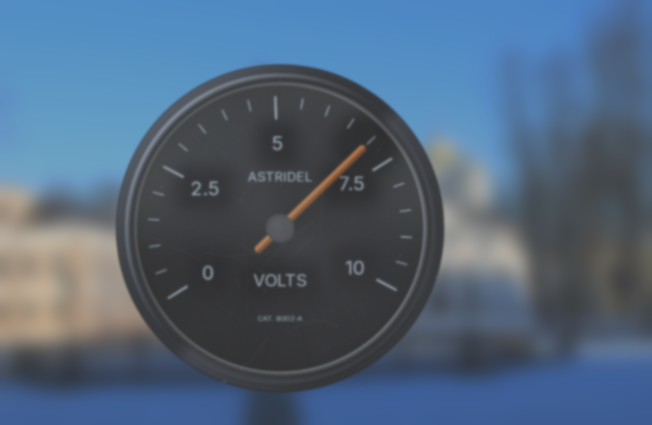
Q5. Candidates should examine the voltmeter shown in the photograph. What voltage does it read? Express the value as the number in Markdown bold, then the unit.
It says **7** V
